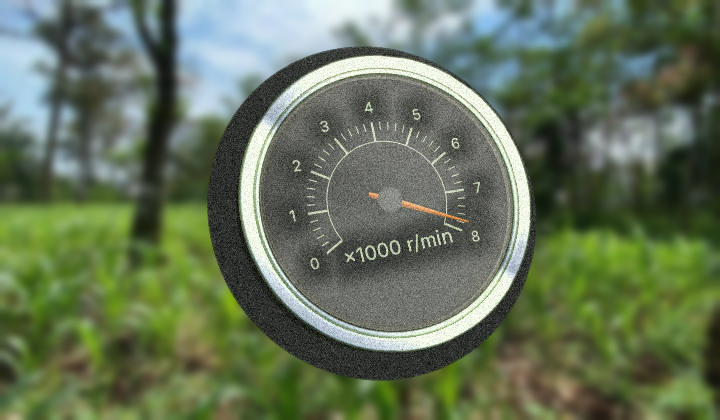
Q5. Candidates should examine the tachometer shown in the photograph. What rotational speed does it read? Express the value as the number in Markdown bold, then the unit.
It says **7800** rpm
